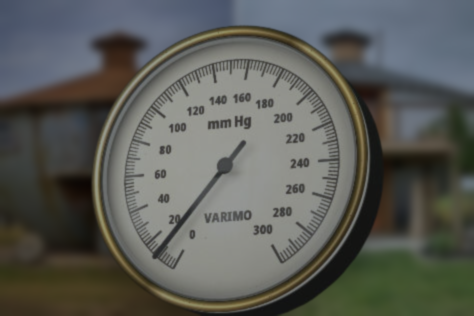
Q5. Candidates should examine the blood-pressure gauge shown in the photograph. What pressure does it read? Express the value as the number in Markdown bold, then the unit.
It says **10** mmHg
